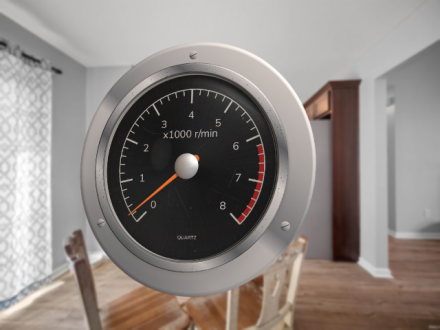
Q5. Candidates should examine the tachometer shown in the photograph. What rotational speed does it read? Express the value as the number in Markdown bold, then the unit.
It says **200** rpm
